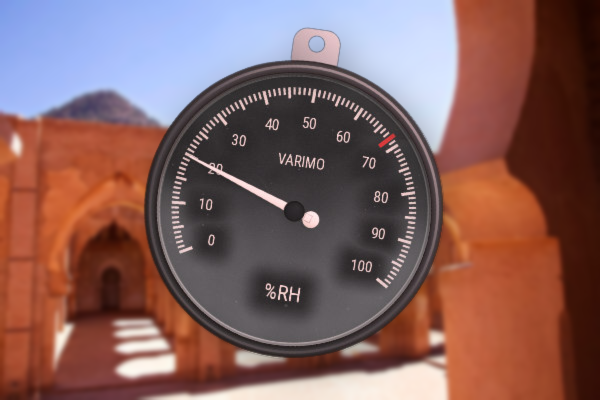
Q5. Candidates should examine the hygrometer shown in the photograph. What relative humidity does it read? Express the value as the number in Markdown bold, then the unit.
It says **20** %
